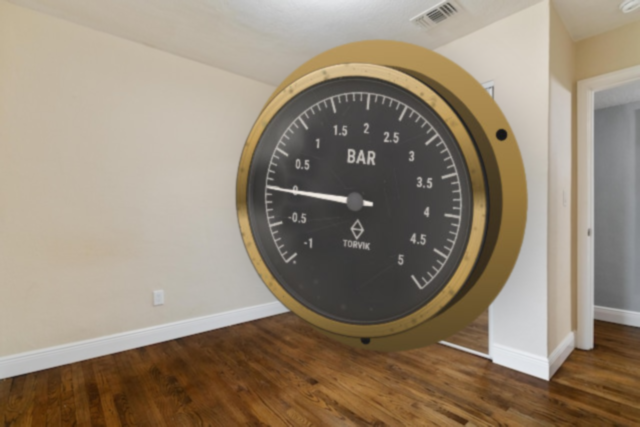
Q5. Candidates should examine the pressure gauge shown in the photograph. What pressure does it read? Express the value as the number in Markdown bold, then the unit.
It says **0** bar
